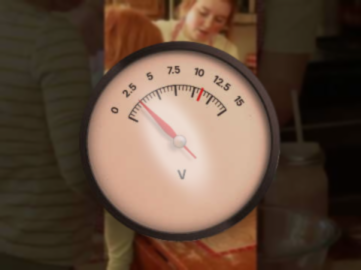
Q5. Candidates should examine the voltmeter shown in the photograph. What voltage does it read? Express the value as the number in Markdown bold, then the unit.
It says **2.5** V
